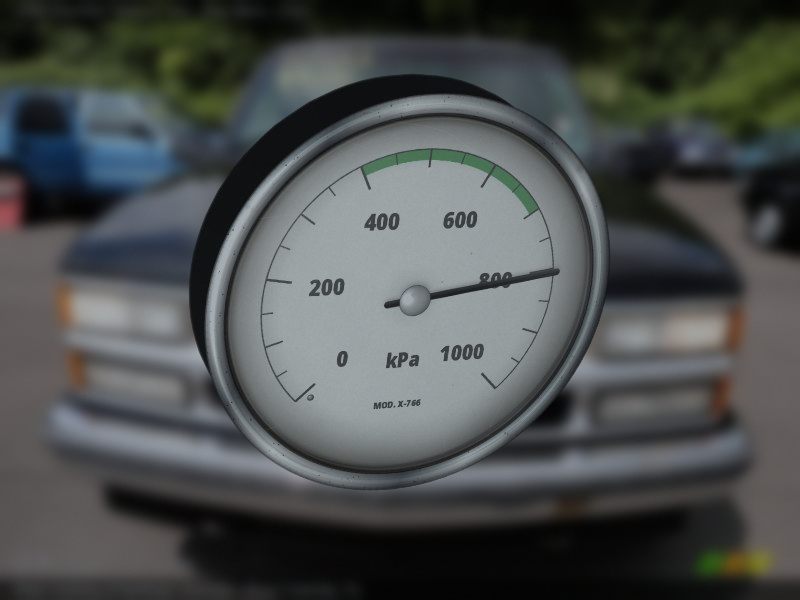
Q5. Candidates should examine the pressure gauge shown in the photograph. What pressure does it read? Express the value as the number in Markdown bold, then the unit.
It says **800** kPa
